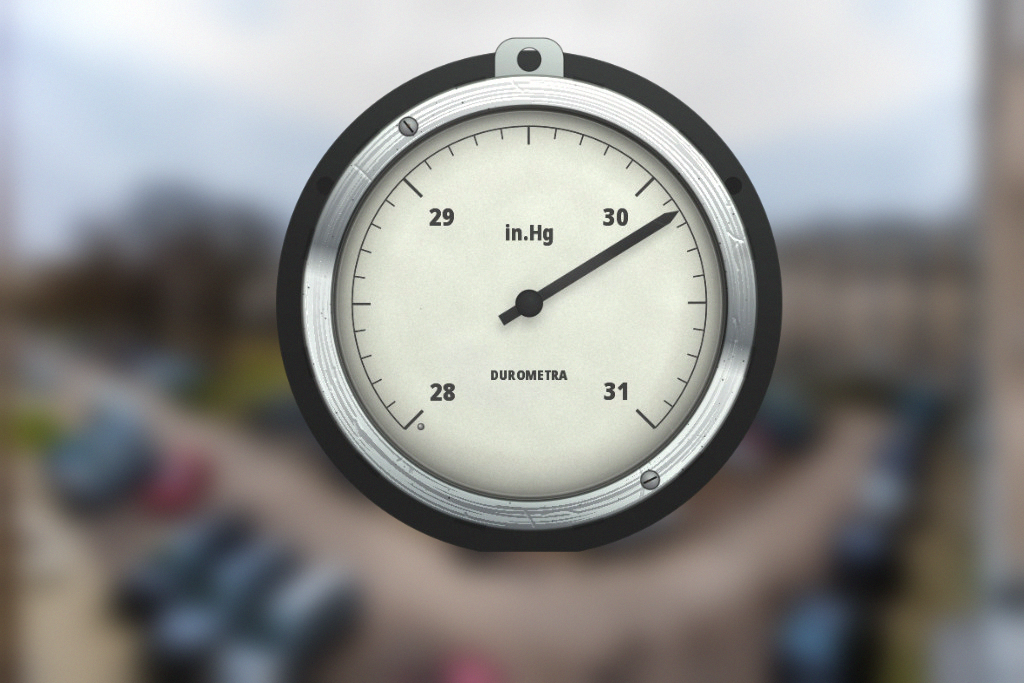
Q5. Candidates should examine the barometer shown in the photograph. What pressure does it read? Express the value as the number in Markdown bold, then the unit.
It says **30.15** inHg
